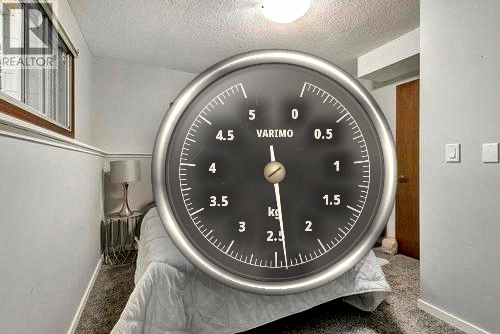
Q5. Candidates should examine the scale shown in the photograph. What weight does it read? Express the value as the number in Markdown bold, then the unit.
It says **2.4** kg
